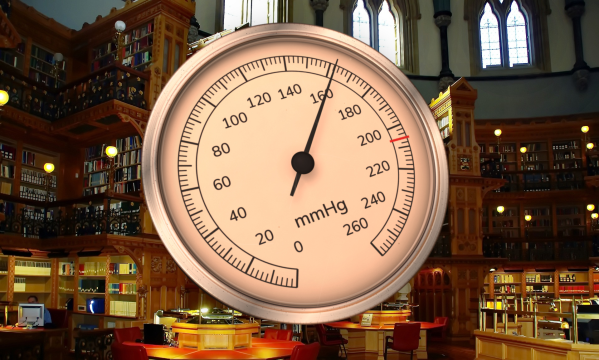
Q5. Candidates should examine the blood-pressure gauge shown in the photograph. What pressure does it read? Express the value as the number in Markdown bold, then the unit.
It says **162** mmHg
